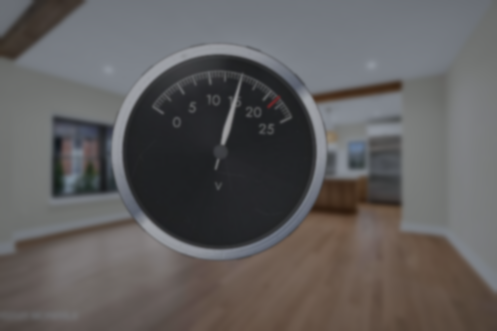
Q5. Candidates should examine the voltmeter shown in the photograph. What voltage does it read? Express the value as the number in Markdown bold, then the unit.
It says **15** V
